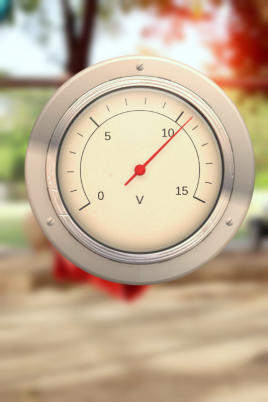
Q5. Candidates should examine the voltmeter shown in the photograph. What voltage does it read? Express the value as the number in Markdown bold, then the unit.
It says **10.5** V
